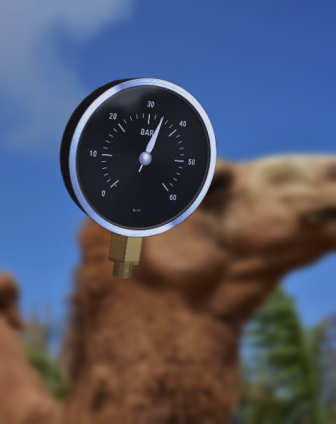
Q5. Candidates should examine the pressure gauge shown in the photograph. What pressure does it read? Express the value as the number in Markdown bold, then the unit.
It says **34** bar
